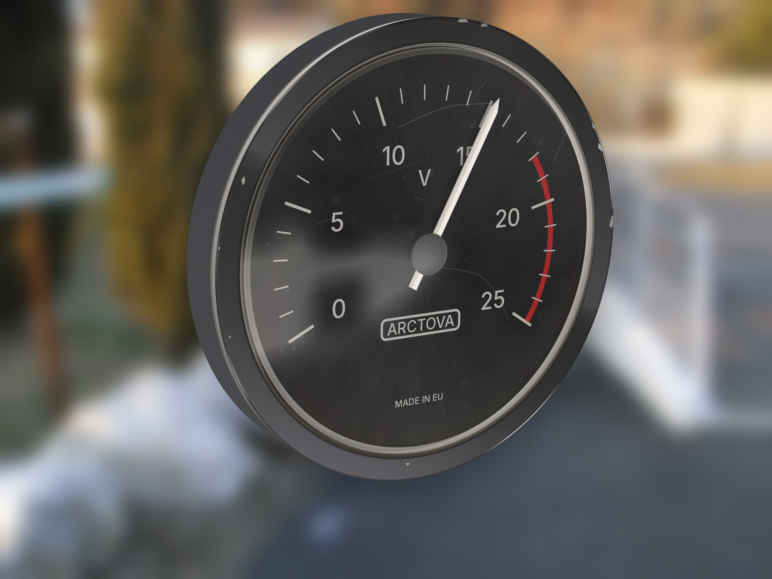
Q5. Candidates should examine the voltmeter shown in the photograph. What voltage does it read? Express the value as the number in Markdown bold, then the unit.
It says **15** V
